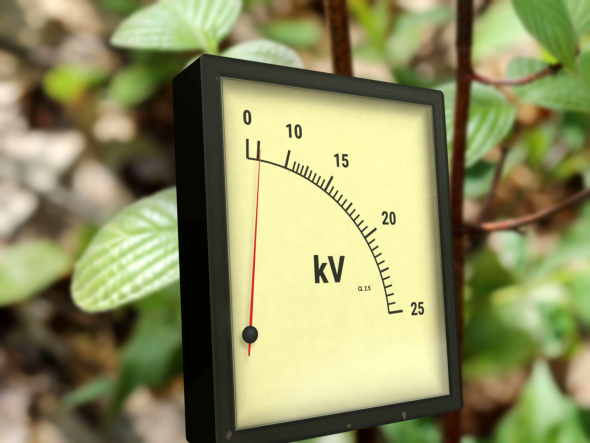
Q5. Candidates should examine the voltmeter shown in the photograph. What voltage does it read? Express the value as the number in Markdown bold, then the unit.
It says **5** kV
